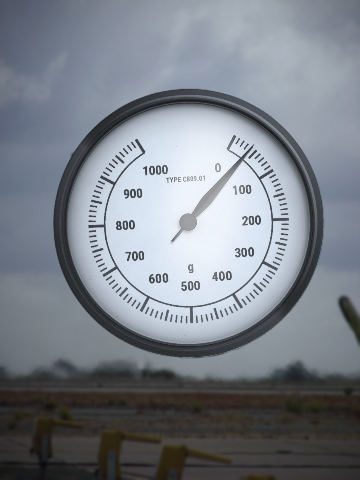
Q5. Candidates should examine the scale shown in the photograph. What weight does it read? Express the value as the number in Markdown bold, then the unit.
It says **40** g
